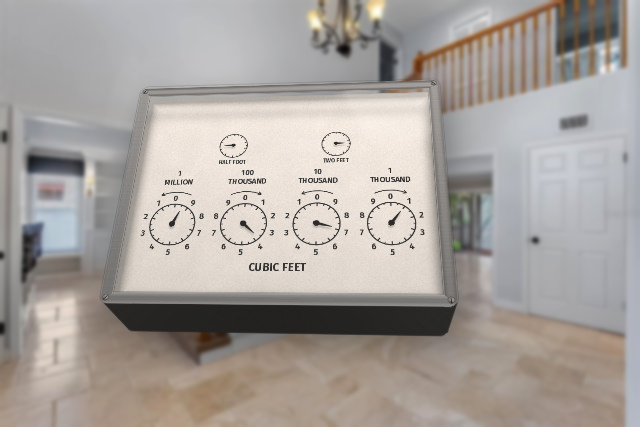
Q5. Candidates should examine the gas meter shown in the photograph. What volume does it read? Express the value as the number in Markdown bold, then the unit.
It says **937100** ft³
